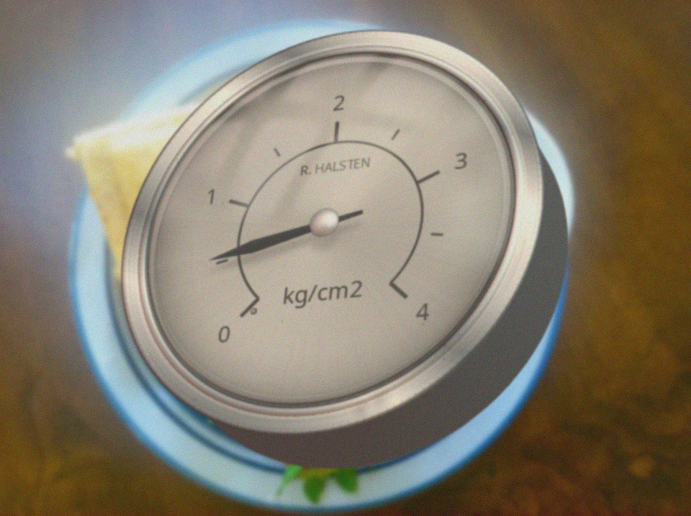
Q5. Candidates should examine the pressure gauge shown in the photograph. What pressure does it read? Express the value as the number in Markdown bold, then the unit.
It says **0.5** kg/cm²
